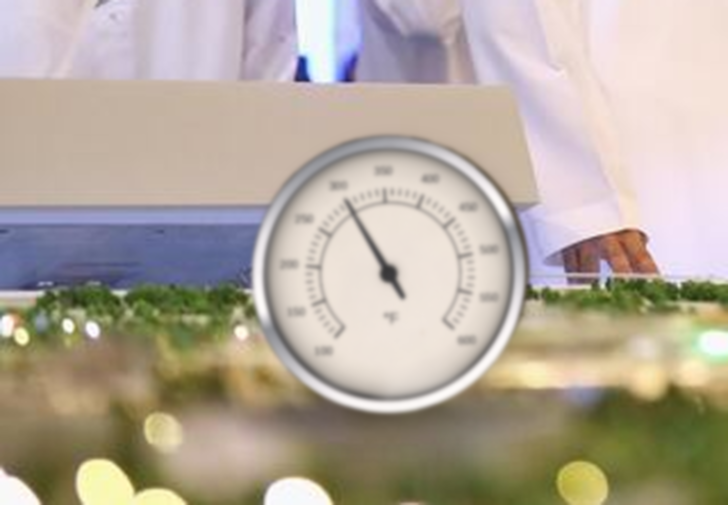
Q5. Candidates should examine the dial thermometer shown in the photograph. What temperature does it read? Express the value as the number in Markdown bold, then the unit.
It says **300** °F
